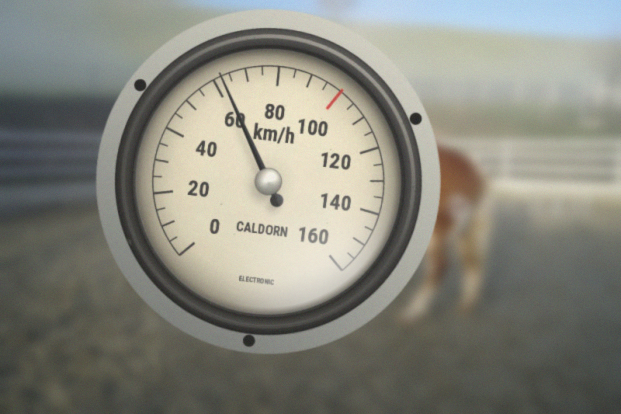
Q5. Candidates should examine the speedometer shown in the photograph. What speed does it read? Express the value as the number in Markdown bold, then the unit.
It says **62.5** km/h
